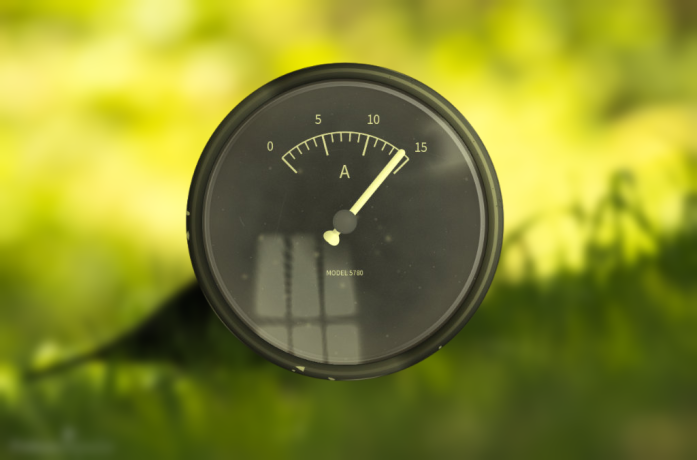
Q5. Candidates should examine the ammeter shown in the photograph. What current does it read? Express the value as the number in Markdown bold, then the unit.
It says **14** A
